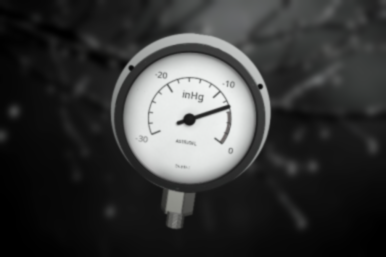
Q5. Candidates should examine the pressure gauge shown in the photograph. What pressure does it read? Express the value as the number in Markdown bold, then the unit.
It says **-7** inHg
